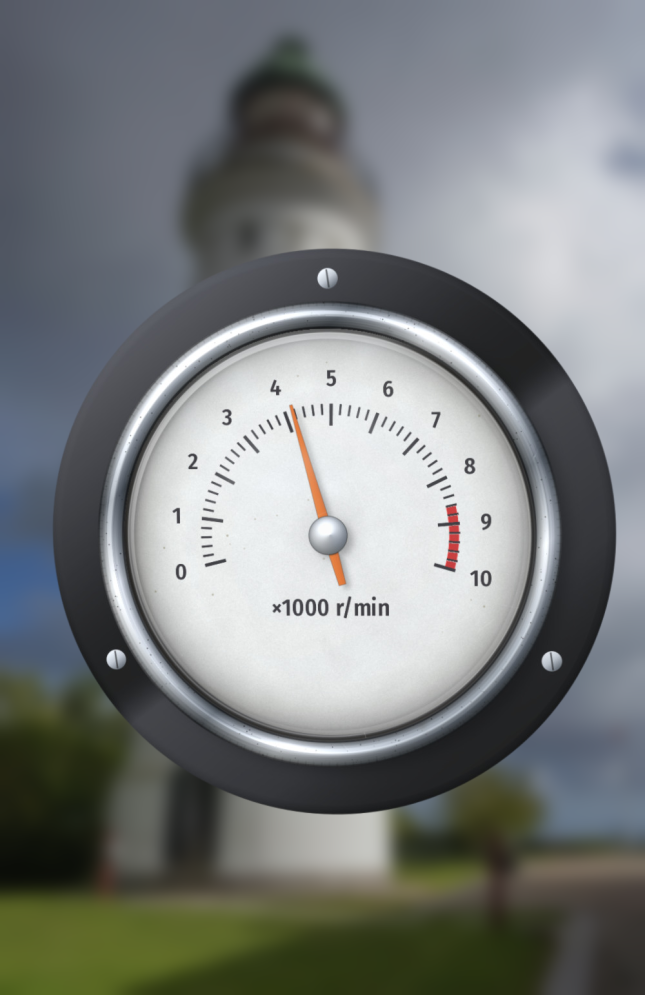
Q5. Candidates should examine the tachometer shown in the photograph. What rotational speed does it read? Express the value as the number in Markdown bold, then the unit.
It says **4200** rpm
